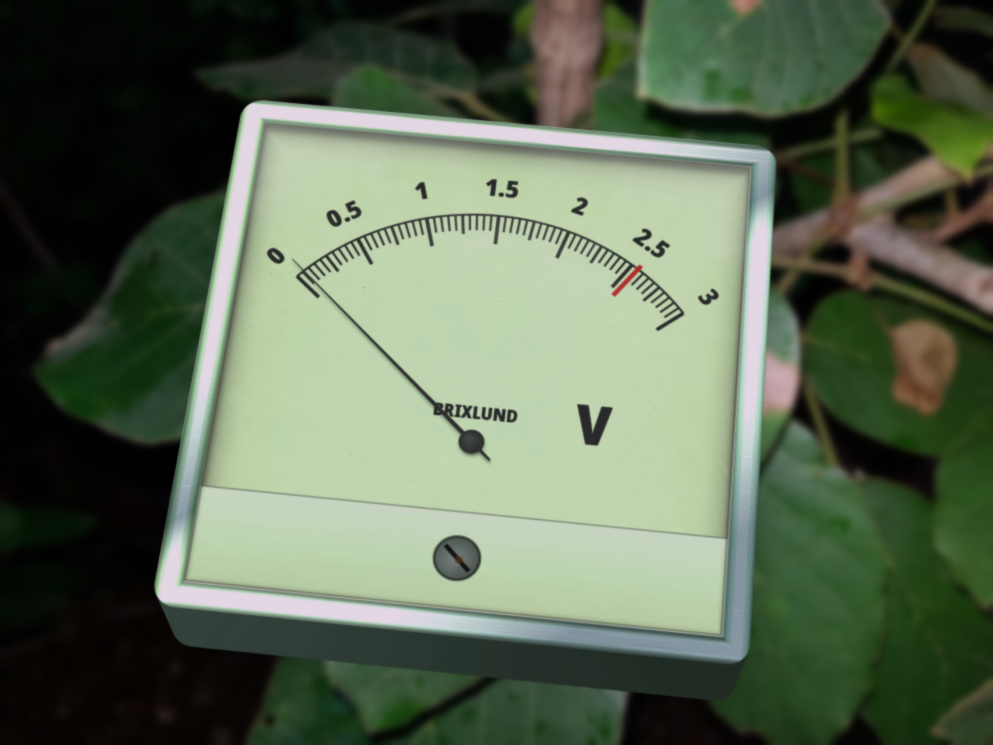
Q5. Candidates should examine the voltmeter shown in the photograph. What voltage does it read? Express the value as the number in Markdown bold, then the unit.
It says **0.05** V
